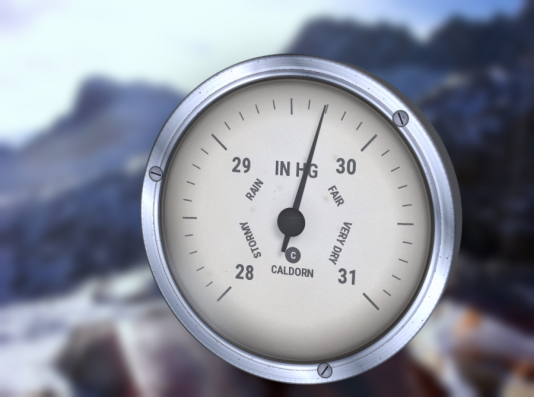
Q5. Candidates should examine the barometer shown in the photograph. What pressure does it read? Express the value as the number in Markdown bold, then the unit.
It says **29.7** inHg
